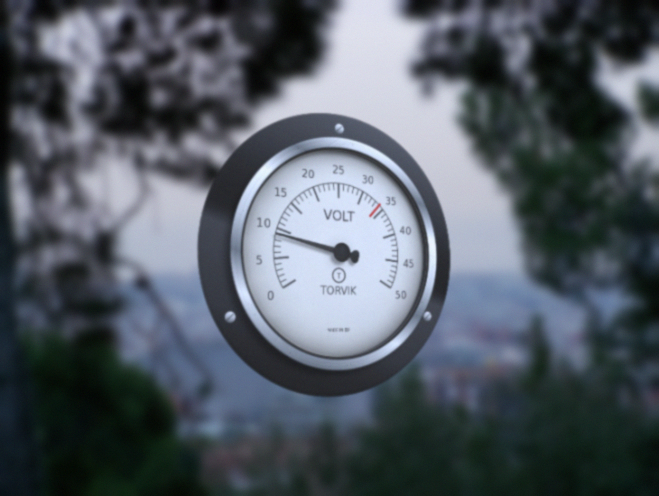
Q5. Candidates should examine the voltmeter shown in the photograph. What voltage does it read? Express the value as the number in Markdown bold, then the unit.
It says **9** V
